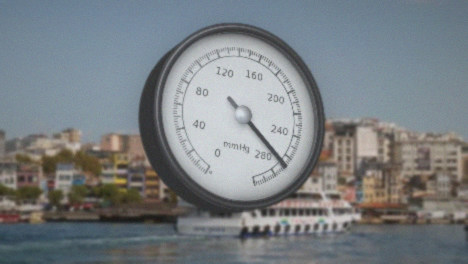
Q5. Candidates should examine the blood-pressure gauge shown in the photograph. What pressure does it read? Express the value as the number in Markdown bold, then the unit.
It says **270** mmHg
